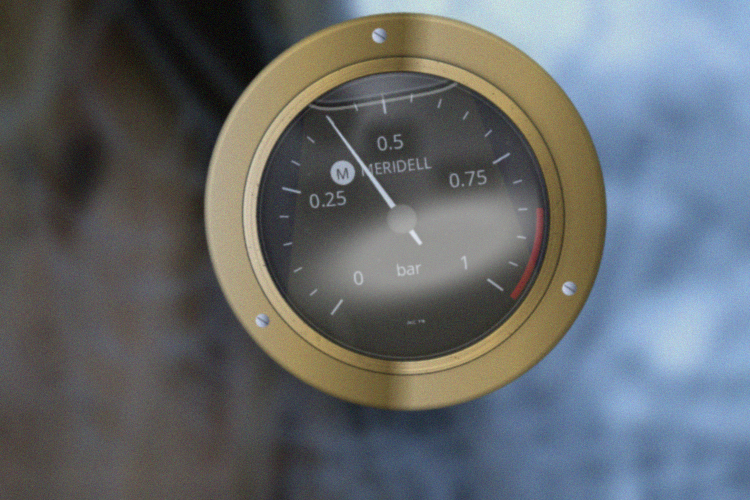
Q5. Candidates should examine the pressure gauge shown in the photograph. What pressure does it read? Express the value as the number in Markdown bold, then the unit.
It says **0.4** bar
